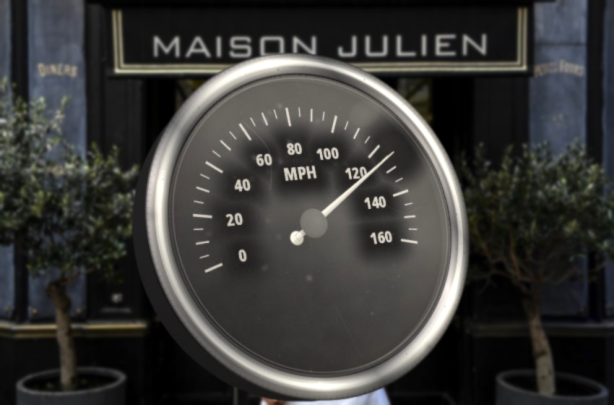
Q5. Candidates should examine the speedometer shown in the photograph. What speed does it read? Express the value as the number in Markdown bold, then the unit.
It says **125** mph
